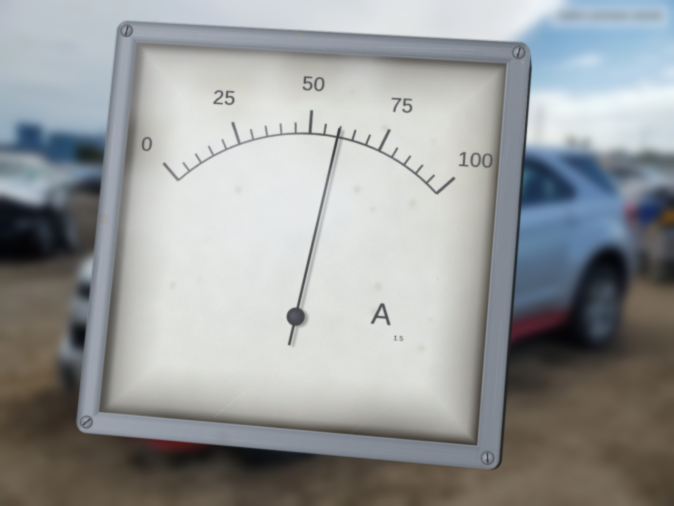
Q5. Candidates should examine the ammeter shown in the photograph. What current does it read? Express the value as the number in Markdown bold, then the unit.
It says **60** A
